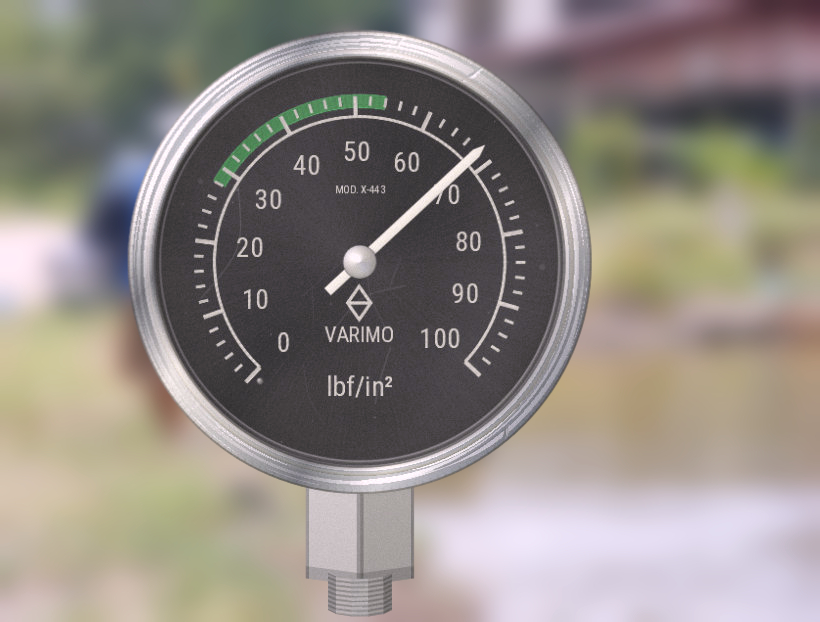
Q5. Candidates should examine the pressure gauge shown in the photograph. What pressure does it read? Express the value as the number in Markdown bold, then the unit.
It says **68** psi
